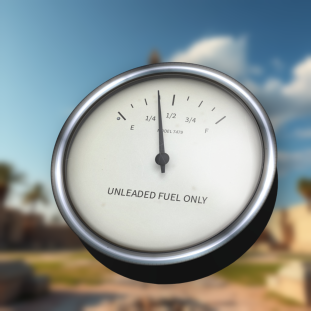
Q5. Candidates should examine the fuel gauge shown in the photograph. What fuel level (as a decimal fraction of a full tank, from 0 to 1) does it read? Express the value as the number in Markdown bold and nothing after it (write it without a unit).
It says **0.375**
